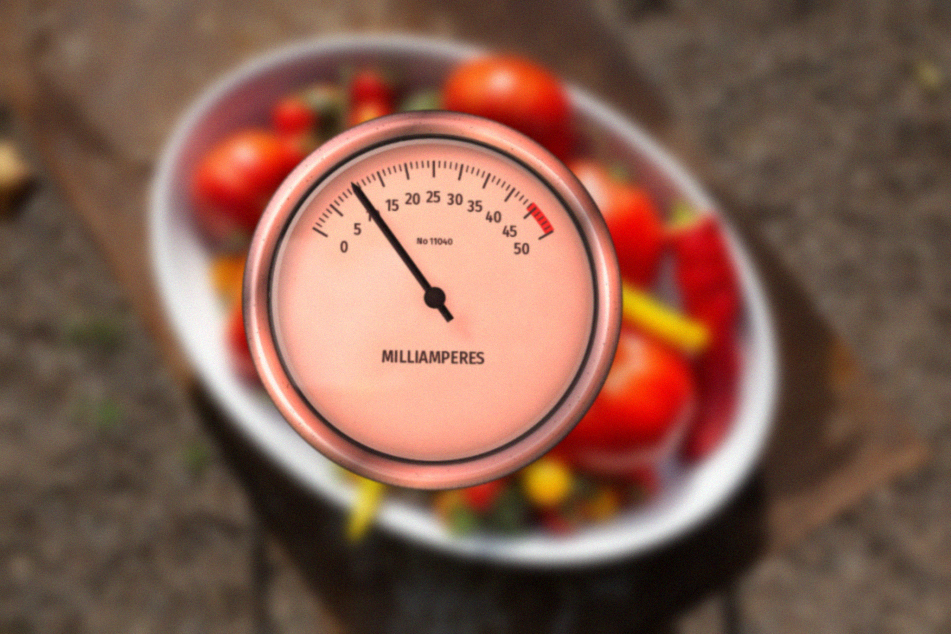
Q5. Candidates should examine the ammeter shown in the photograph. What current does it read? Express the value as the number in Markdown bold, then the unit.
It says **10** mA
